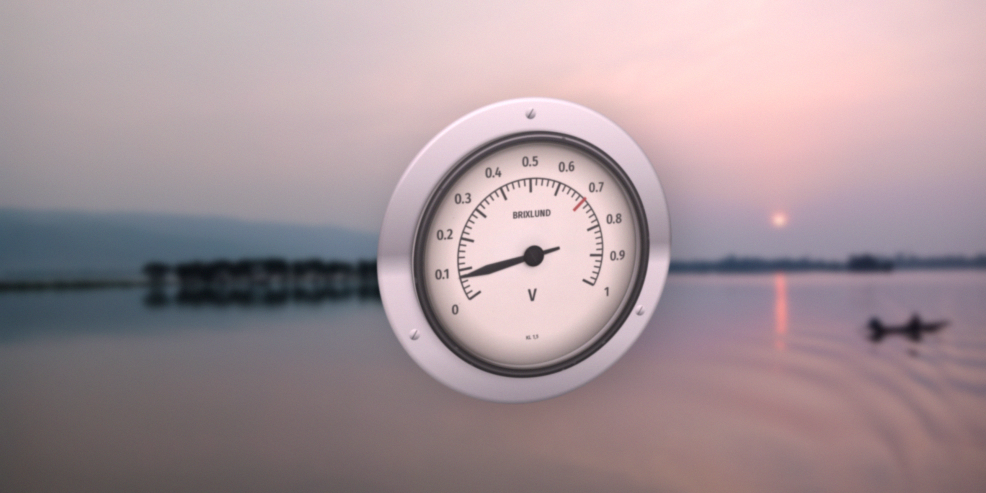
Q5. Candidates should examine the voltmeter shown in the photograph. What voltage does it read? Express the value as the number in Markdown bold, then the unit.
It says **0.08** V
